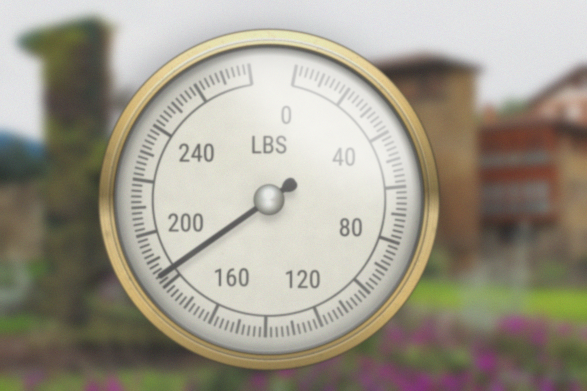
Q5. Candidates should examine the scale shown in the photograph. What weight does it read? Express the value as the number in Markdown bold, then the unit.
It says **184** lb
